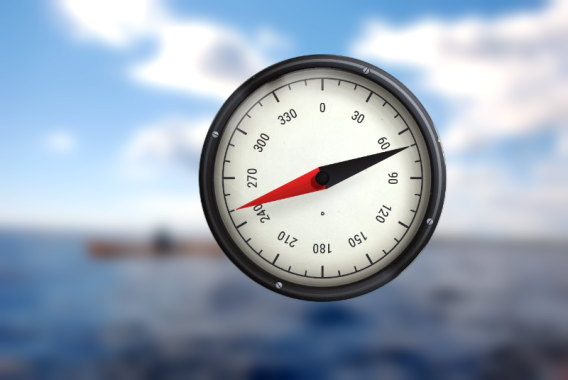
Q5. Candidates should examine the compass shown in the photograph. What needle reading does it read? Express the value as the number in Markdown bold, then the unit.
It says **250** °
